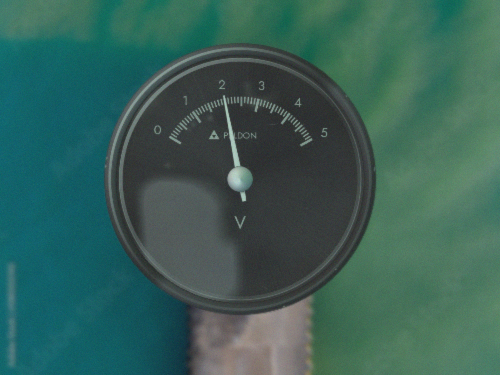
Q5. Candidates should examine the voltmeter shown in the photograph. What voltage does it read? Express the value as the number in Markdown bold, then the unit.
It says **2** V
